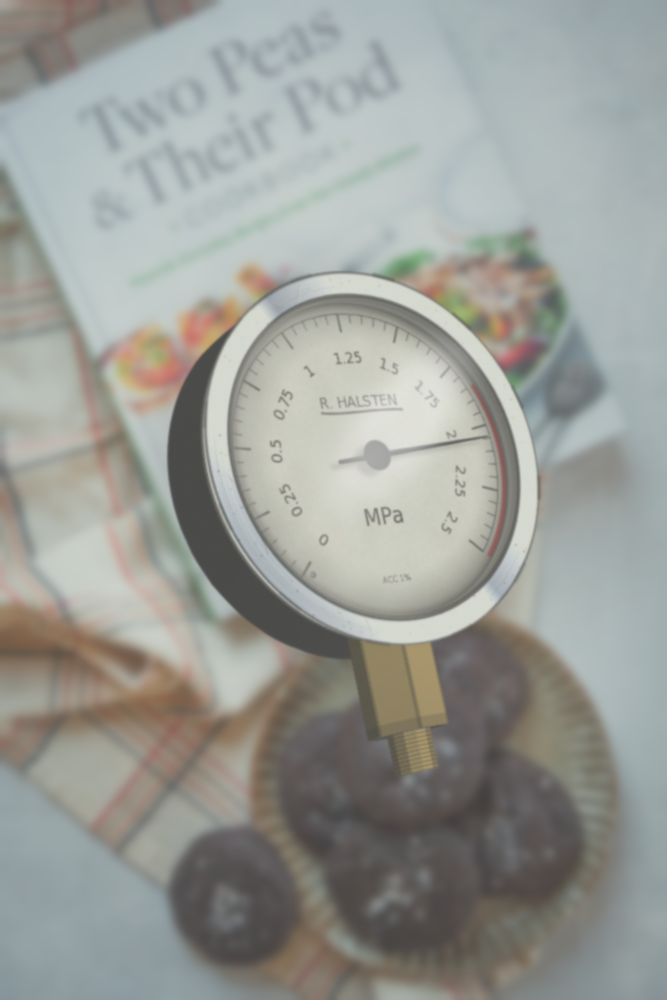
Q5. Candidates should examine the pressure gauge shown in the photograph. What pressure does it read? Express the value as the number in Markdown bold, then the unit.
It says **2.05** MPa
